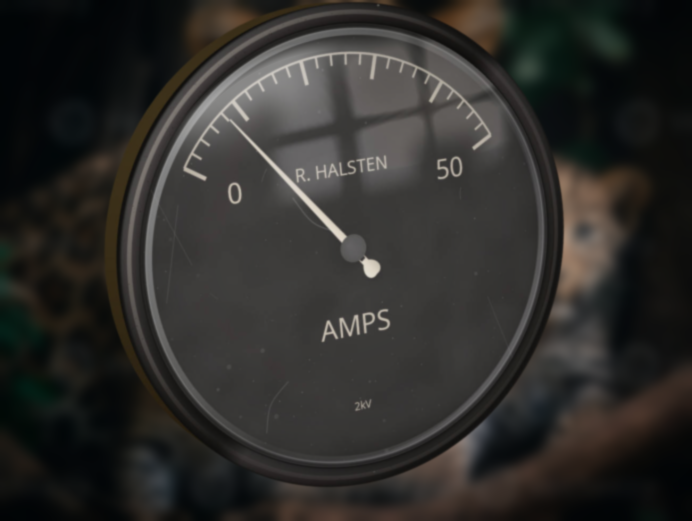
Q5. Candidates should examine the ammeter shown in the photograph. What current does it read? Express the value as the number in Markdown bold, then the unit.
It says **8** A
